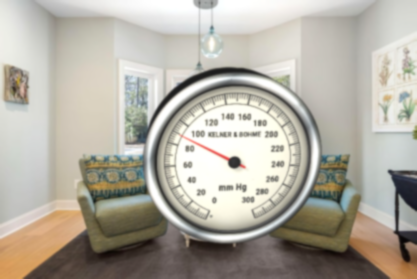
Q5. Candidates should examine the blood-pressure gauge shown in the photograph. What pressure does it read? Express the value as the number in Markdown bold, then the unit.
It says **90** mmHg
